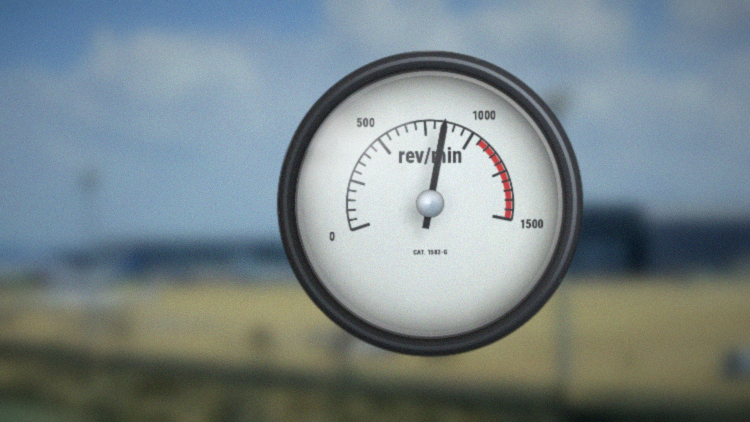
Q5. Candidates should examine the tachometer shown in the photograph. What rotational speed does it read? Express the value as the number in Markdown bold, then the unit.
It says **850** rpm
